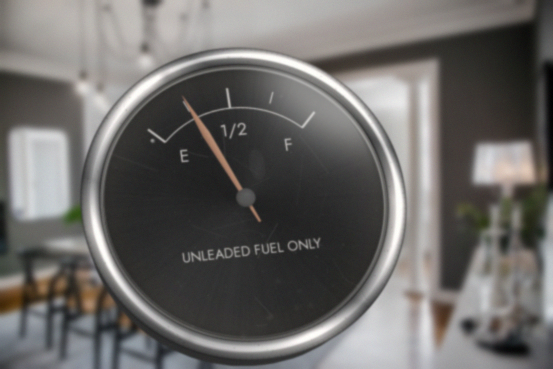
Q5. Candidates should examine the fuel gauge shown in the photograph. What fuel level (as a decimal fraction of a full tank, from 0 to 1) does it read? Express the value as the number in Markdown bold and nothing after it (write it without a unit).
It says **0.25**
